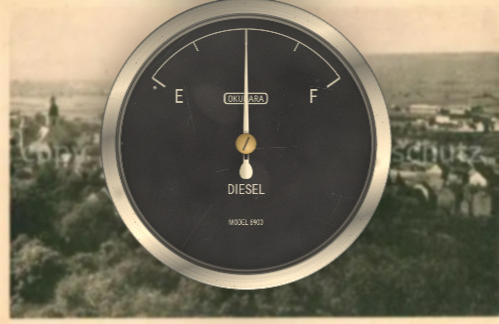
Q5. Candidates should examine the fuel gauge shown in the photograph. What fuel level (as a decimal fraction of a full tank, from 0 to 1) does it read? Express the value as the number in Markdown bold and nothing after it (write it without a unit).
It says **0.5**
